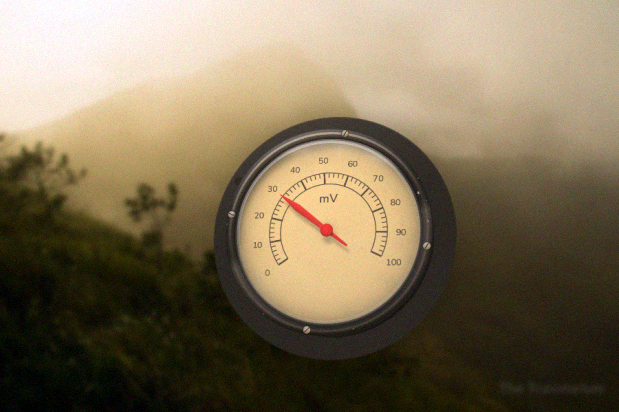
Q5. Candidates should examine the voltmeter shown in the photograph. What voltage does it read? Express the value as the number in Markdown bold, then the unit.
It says **30** mV
